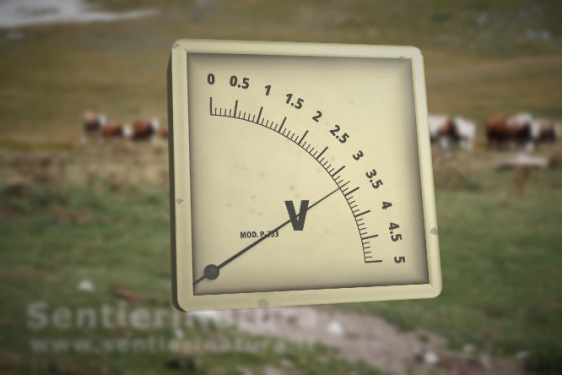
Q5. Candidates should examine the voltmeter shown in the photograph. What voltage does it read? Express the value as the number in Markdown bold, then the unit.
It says **3.3** V
